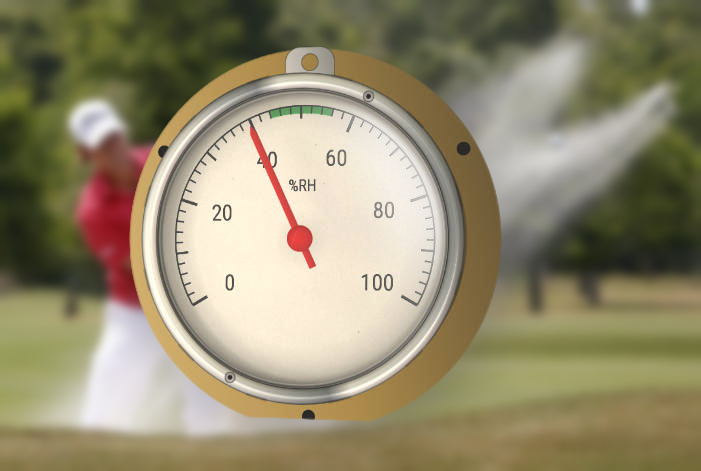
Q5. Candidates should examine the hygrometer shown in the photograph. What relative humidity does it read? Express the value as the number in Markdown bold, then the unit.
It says **40** %
